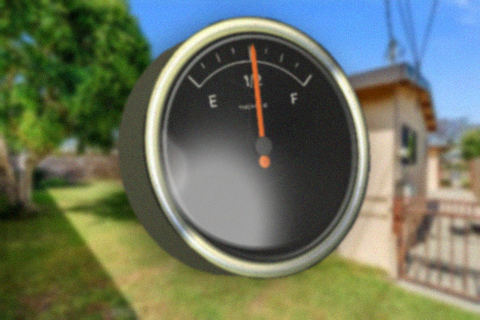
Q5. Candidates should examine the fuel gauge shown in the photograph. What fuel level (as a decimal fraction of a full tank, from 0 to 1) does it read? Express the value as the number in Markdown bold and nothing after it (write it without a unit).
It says **0.5**
